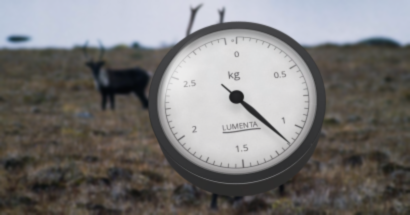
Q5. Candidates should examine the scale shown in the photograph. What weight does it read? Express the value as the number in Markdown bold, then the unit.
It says **1.15** kg
